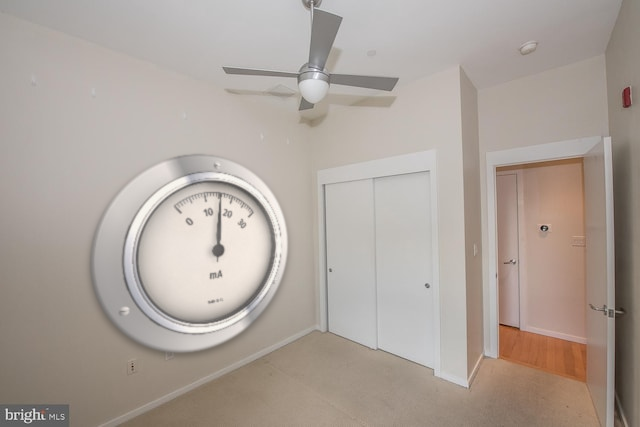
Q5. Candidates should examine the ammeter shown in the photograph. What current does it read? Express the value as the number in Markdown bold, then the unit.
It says **15** mA
